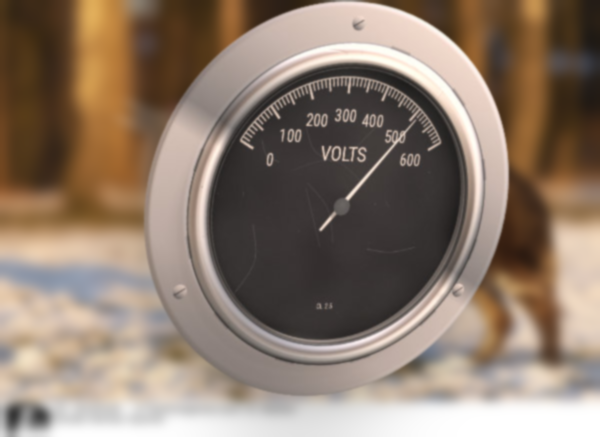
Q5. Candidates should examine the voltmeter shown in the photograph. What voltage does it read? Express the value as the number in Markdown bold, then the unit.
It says **500** V
